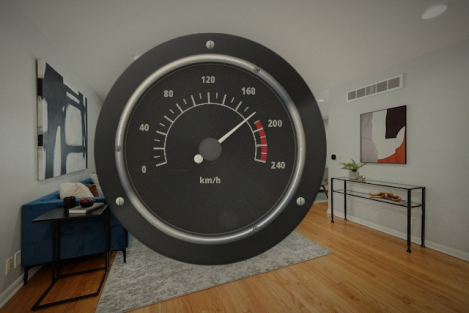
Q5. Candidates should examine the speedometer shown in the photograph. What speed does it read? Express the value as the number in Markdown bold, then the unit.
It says **180** km/h
